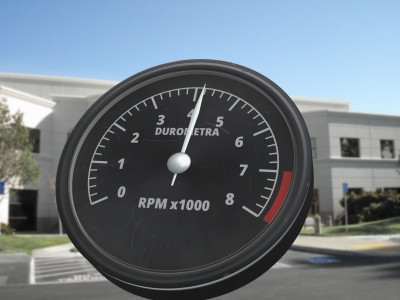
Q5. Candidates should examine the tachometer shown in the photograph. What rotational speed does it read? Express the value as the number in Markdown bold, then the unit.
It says **4200** rpm
